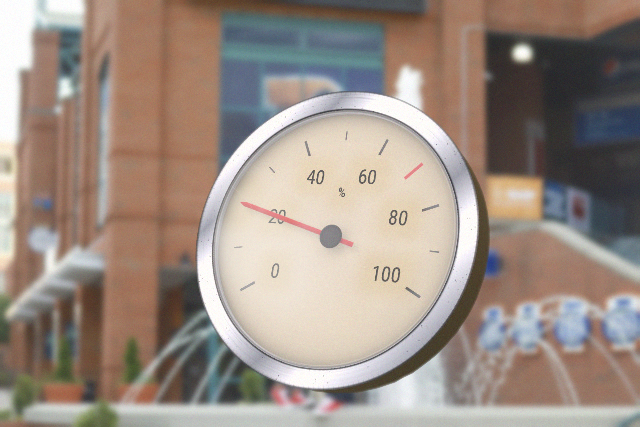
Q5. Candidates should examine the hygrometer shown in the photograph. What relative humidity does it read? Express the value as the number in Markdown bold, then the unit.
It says **20** %
